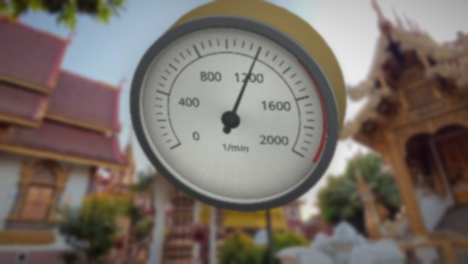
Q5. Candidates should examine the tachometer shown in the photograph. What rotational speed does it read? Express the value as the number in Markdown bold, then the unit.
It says **1200** rpm
